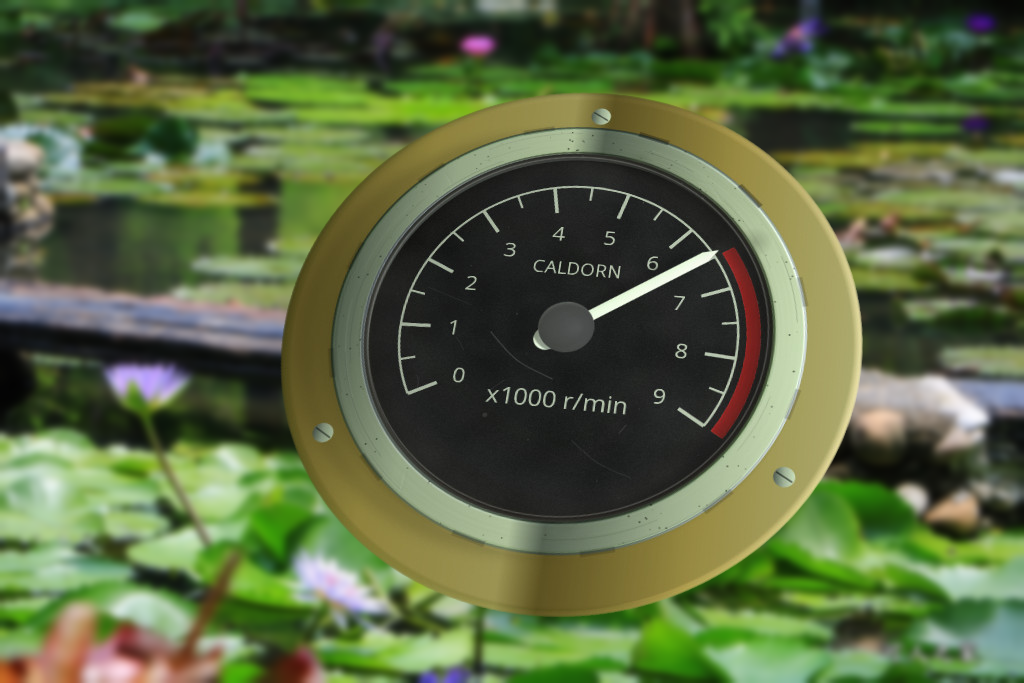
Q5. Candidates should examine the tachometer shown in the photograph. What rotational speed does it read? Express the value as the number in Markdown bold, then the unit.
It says **6500** rpm
